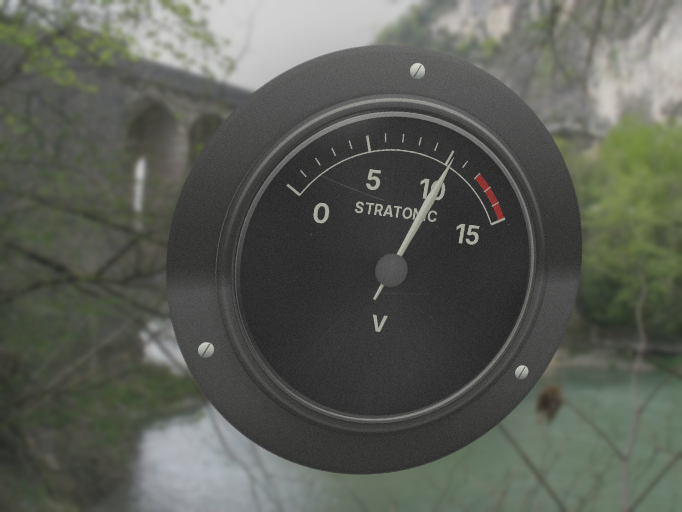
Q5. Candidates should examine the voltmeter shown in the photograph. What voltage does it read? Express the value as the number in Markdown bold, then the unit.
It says **10** V
